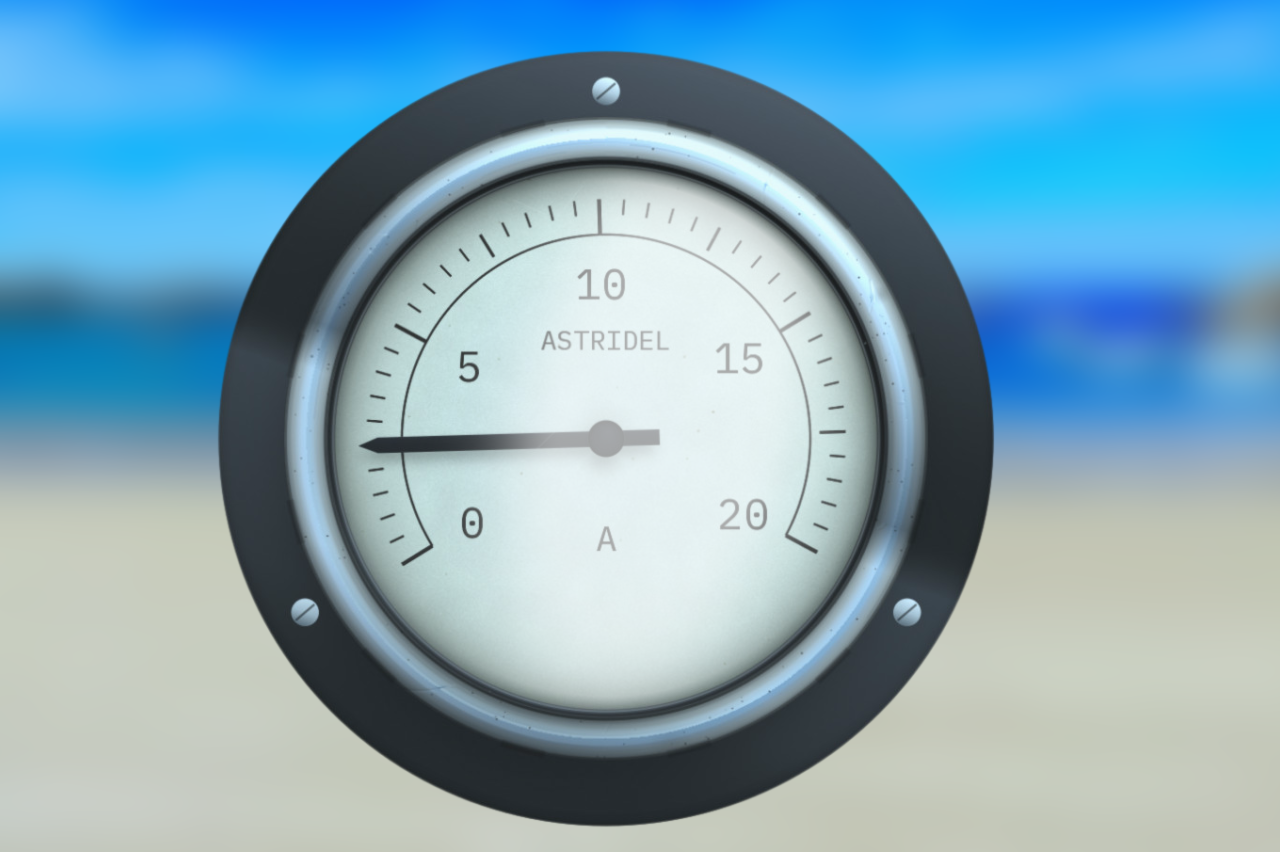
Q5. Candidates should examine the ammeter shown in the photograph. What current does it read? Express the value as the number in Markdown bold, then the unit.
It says **2.5** A
